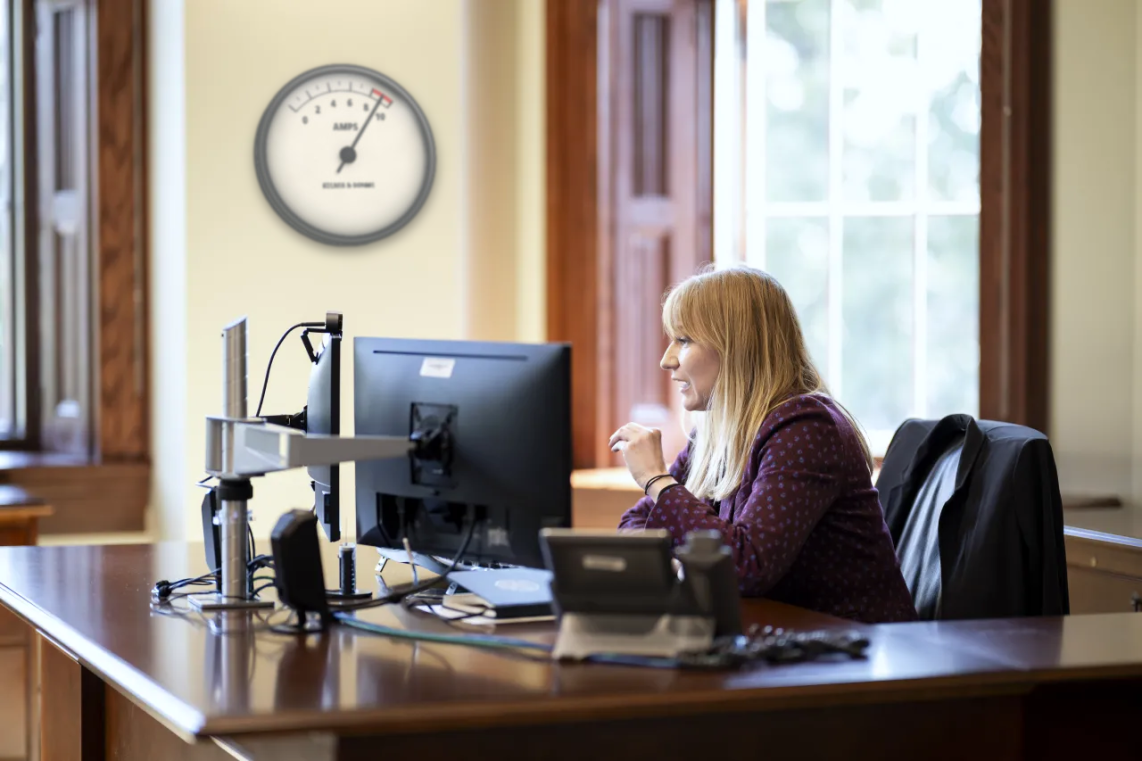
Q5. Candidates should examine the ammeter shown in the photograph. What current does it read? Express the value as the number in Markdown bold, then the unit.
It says **9** A
